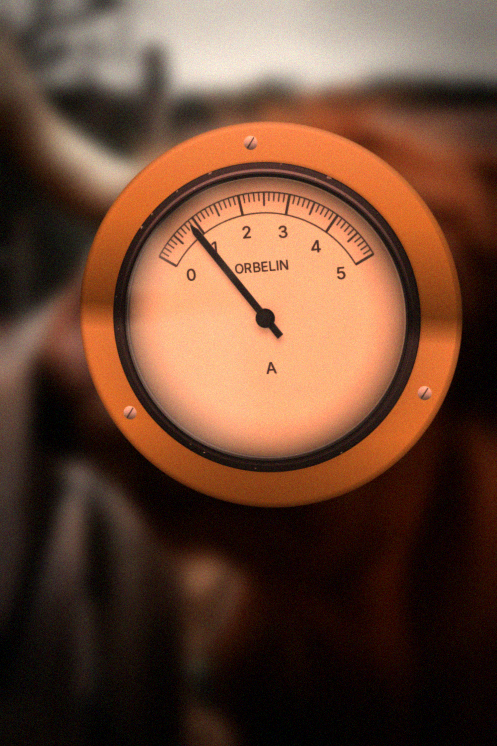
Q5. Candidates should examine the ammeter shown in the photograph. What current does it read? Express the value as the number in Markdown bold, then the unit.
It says **0.9** A
